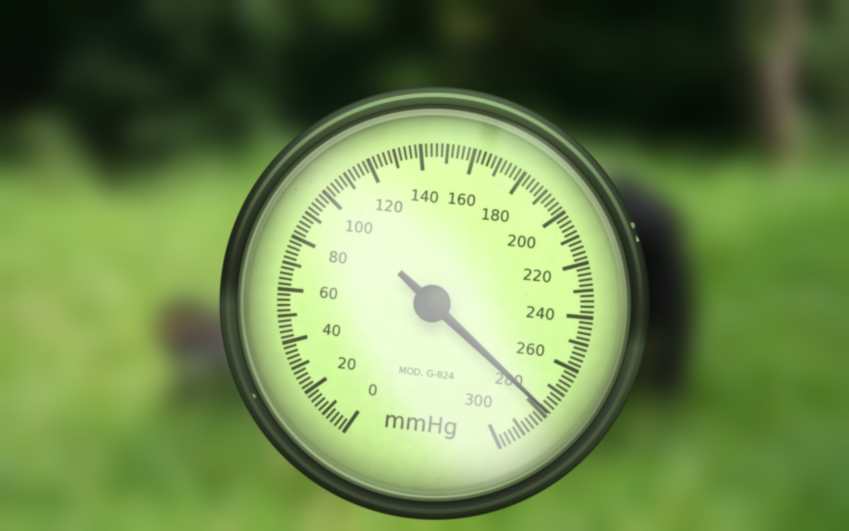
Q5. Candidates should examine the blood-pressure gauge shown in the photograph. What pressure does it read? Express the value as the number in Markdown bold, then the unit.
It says **278** mmHg
